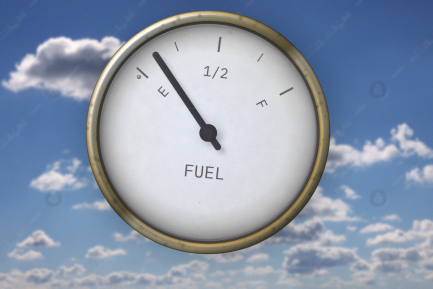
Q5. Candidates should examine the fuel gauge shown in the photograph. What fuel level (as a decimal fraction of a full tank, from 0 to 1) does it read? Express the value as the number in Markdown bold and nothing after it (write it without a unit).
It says **0.125**
